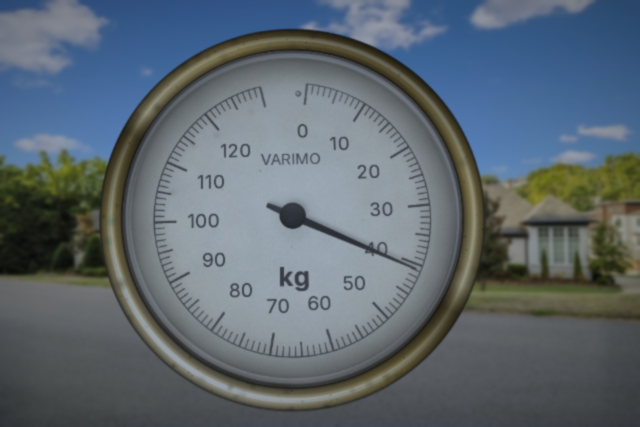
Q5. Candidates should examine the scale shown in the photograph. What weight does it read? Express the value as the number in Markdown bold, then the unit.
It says **41** kg
